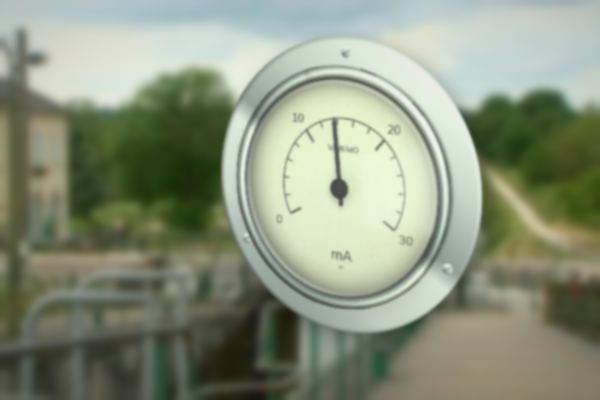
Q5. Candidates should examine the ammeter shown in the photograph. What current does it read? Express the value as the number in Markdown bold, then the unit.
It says **14** mA
